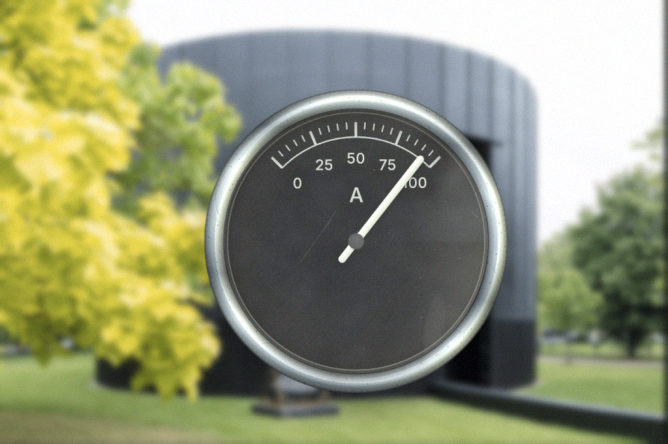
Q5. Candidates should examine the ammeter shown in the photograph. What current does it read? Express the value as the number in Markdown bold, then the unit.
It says **92.5** A
